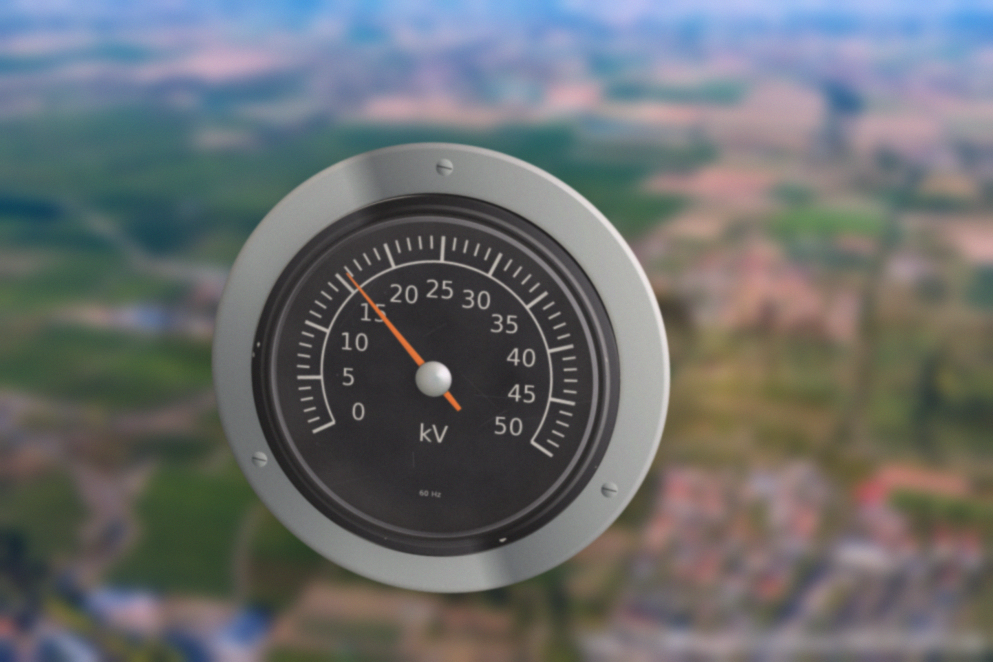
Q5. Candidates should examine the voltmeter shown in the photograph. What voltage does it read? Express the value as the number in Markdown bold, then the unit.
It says **16** kV
